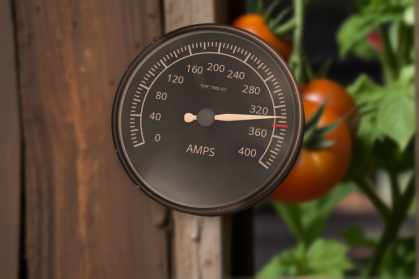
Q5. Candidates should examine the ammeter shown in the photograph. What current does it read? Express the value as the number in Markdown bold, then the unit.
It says **335** A
